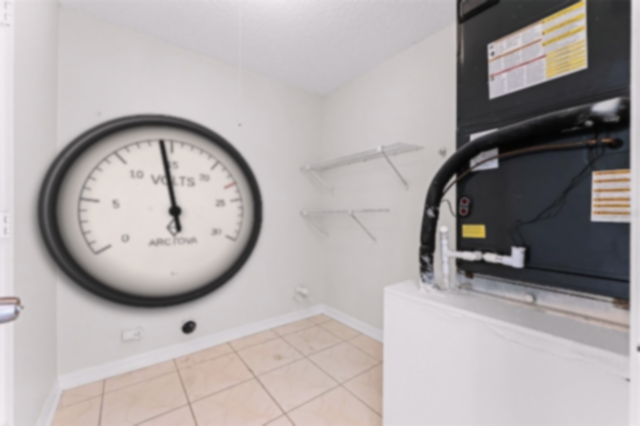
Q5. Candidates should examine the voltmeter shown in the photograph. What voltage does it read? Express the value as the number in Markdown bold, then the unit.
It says **14** V
